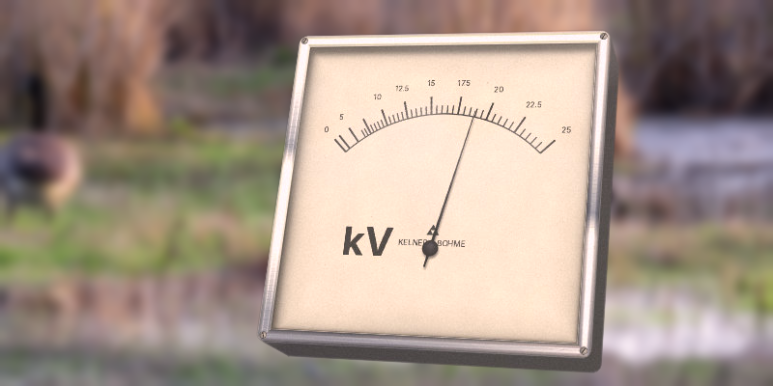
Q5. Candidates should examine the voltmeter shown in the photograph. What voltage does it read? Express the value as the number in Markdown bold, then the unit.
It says **19** kV
